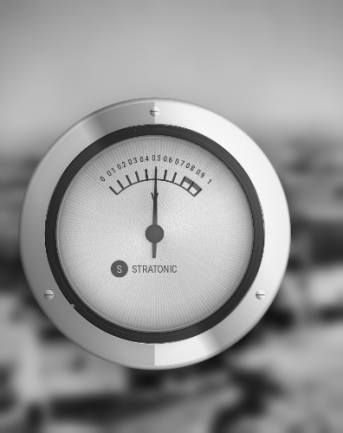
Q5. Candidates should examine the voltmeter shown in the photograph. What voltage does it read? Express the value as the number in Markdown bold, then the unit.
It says **0.5** V
